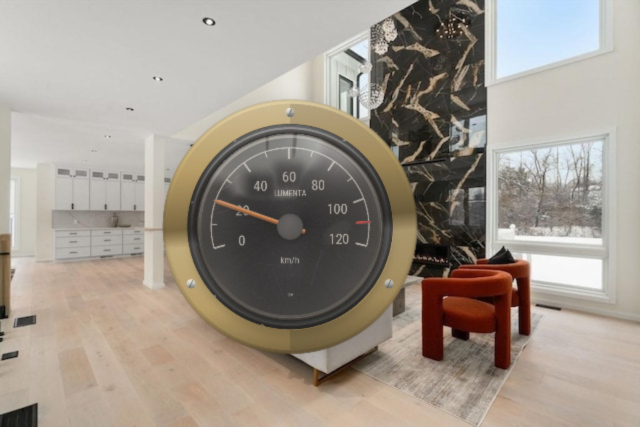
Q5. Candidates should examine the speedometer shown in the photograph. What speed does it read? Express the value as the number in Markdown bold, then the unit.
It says **20** km/h
